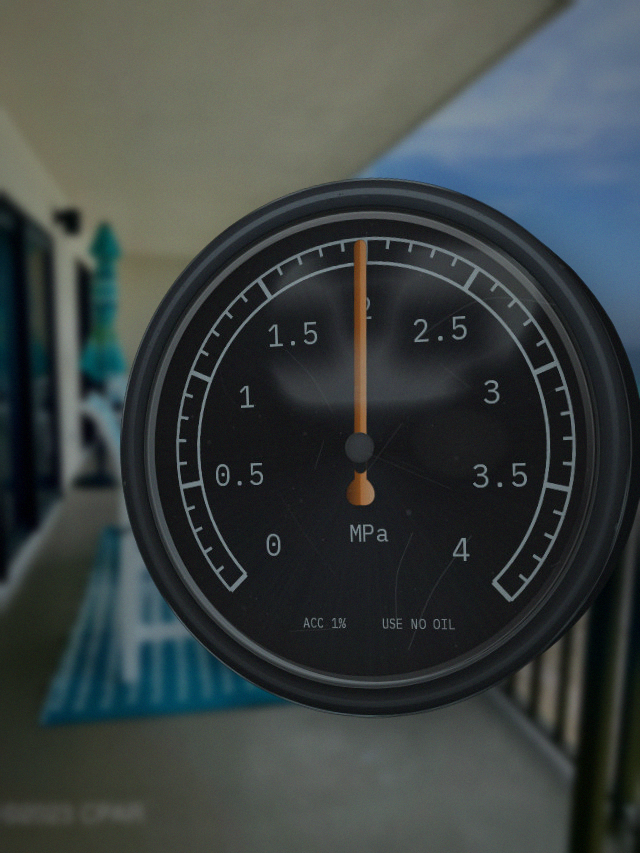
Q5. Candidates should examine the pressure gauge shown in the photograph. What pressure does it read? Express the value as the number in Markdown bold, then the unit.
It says **2** MPa
